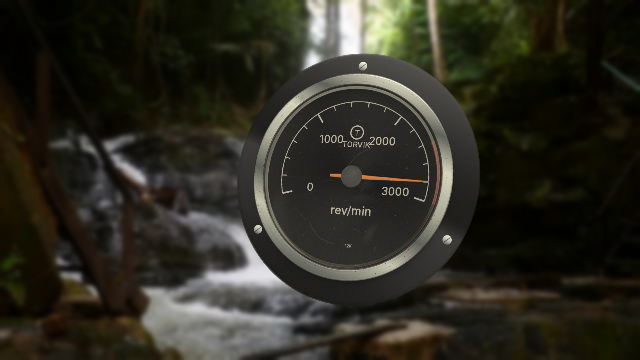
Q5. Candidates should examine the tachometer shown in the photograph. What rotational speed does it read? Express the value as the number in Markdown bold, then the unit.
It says **2800** rpm
